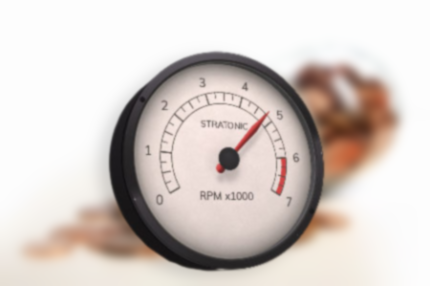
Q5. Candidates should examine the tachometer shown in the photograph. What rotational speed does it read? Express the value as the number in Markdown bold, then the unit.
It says **4750** rpm
